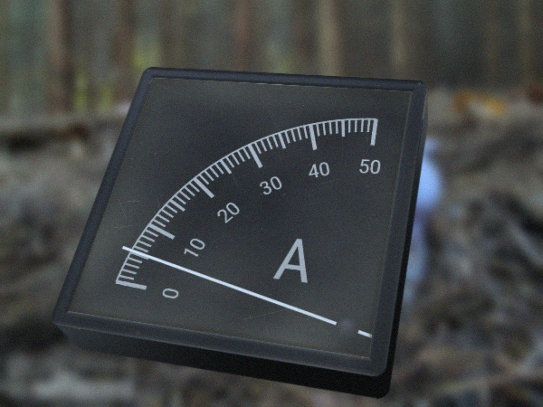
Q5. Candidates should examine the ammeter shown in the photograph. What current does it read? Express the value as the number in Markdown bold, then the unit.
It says **5** A
